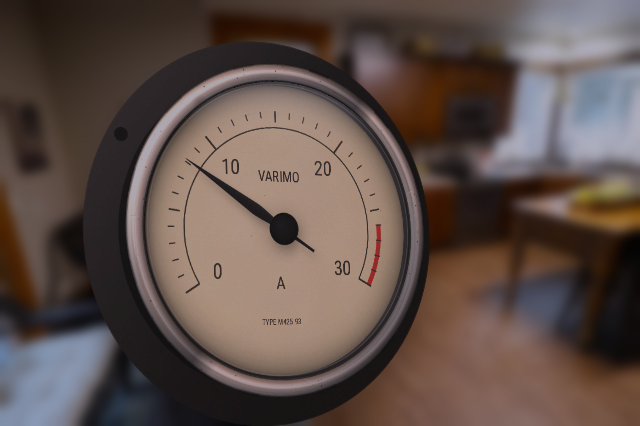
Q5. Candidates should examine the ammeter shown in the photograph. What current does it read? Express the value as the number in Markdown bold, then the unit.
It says **8** A
